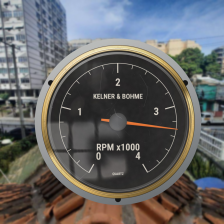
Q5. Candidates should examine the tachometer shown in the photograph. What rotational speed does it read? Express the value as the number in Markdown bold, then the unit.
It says **3300** rpm
